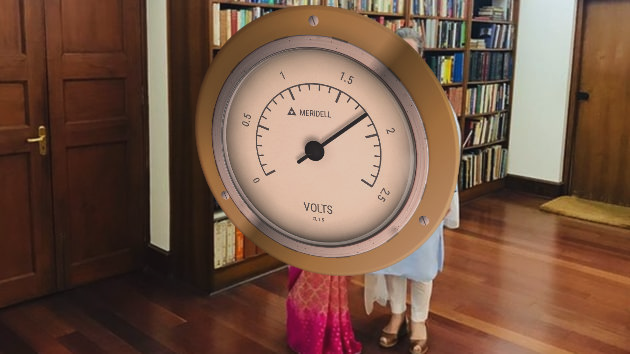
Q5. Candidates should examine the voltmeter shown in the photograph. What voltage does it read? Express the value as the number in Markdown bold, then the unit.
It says **1.8** V
